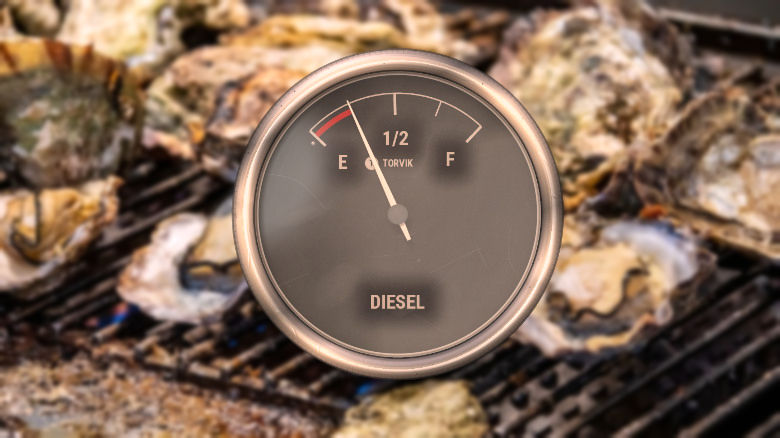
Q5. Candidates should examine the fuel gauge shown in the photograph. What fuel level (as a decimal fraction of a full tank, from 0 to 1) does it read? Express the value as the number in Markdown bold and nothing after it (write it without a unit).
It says **0.25**
